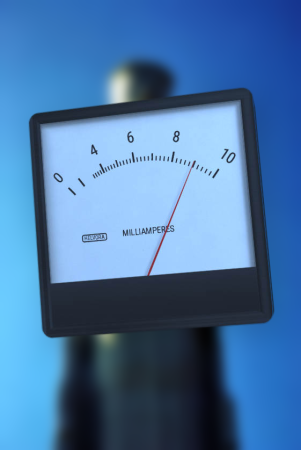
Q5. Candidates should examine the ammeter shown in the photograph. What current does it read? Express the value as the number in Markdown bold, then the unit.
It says **9** mA
